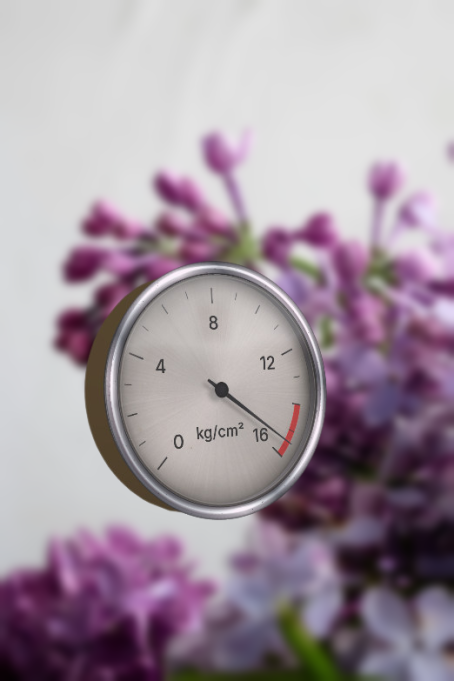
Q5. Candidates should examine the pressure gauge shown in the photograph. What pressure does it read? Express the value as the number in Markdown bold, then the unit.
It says **15.5** kg/cm²
